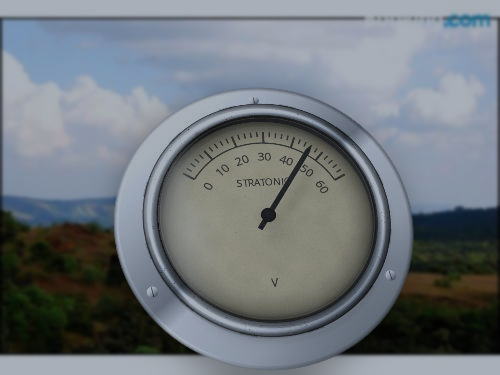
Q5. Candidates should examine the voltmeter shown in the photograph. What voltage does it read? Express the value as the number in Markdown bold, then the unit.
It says **46** V
